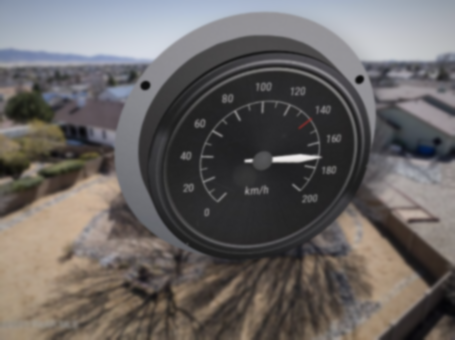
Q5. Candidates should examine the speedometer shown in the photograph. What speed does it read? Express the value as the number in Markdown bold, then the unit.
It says **170** km/h
